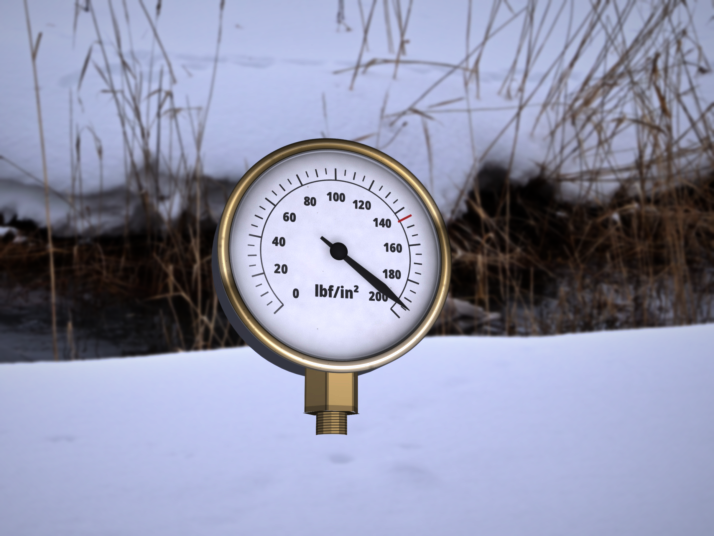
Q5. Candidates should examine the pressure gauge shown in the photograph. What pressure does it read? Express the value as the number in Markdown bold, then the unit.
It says **195** psi
